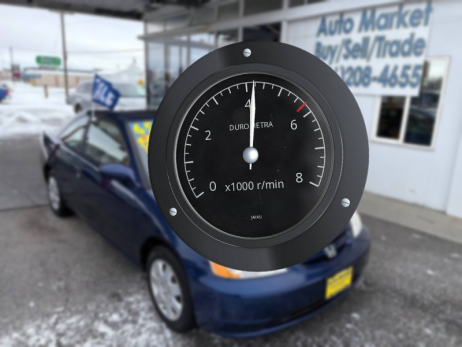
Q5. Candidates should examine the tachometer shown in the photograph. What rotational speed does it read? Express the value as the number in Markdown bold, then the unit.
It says **4250** rpm
